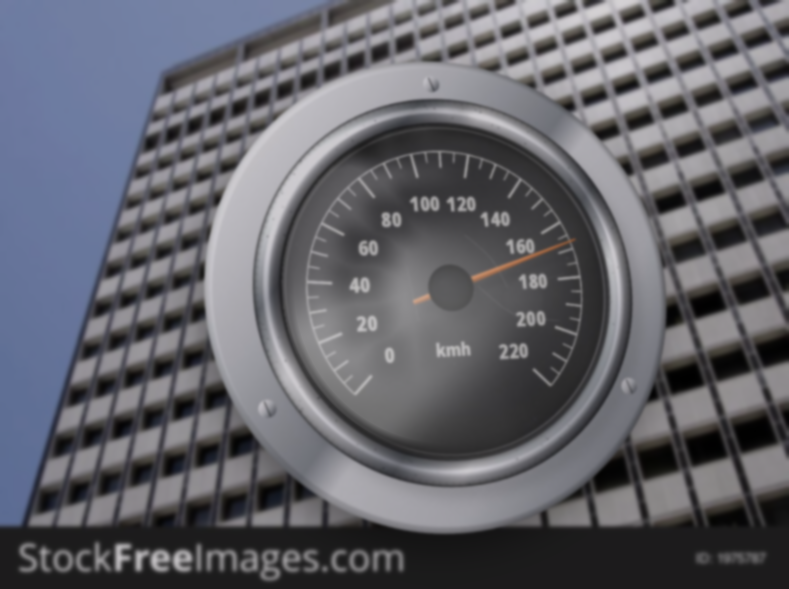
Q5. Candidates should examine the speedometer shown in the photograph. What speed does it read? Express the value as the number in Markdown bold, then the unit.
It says **167.5** km/h
